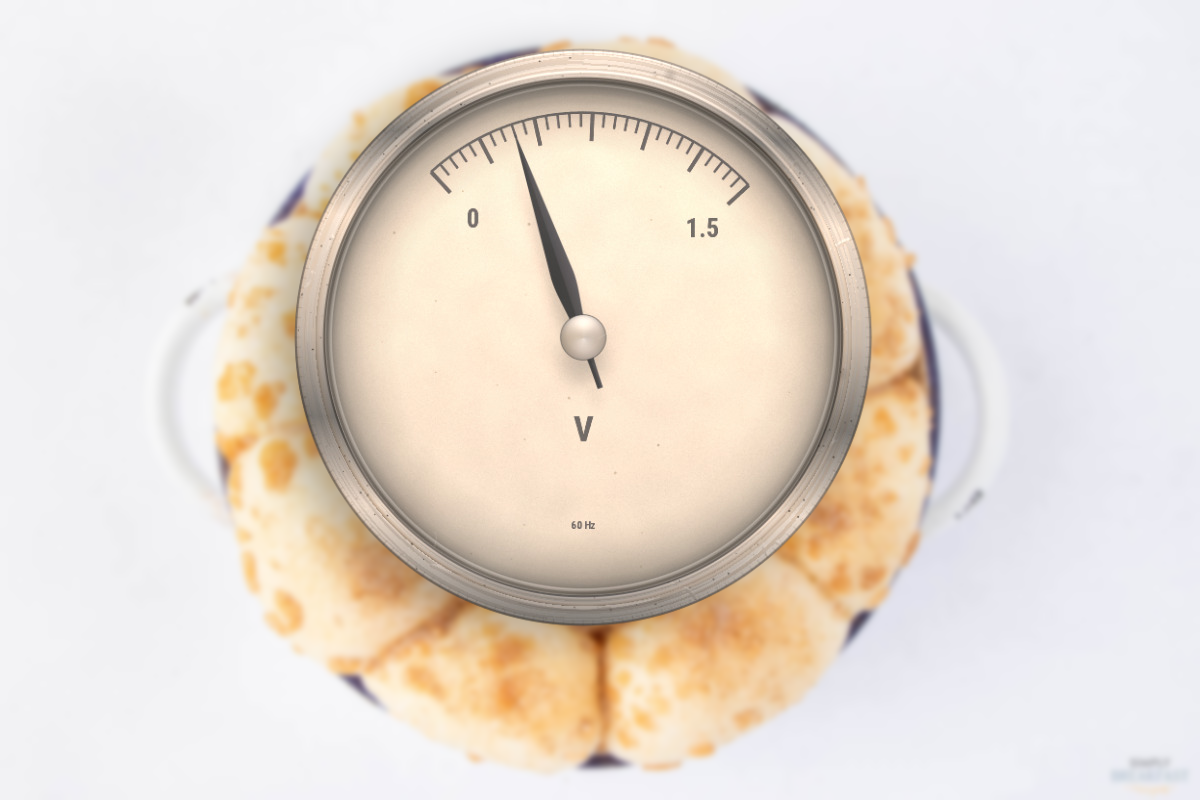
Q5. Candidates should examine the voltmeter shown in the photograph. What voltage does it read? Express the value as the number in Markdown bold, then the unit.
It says **0.4** V
